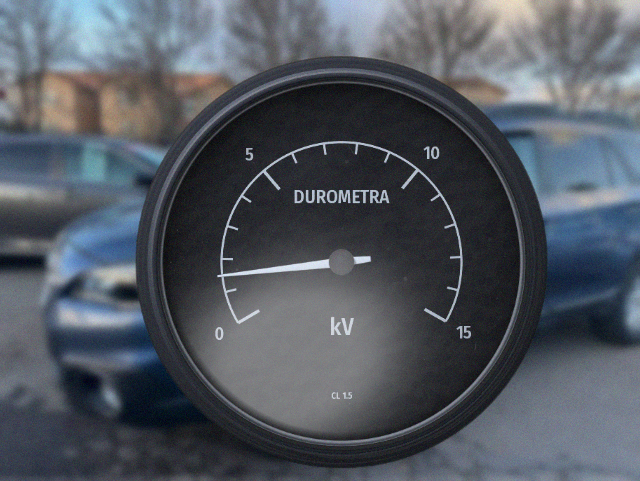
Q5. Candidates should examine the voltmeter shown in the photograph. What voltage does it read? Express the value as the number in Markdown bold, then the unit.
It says **1.5** kV
